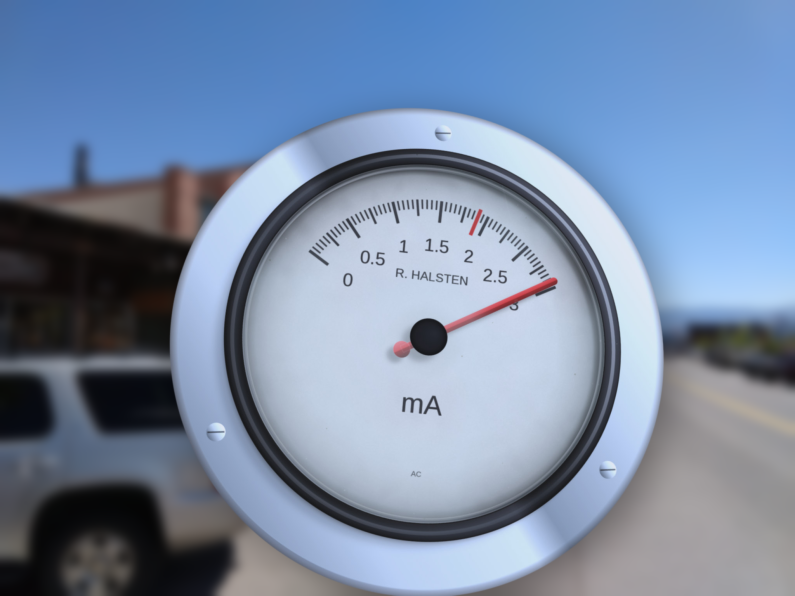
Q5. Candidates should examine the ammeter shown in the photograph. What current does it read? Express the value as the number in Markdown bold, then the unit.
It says **2.95** mA
